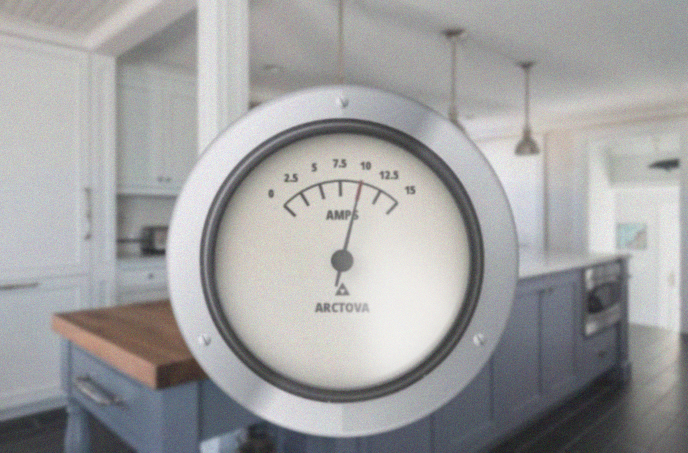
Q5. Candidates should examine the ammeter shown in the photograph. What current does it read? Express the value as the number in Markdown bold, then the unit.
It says **10** A
